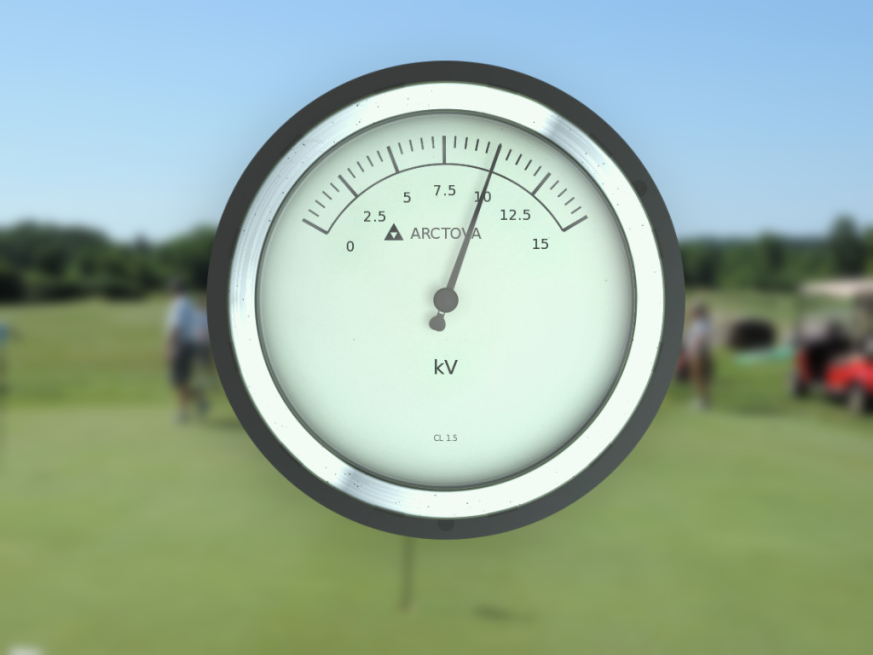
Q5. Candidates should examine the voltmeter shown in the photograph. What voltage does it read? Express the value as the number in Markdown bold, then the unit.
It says **10** kV
